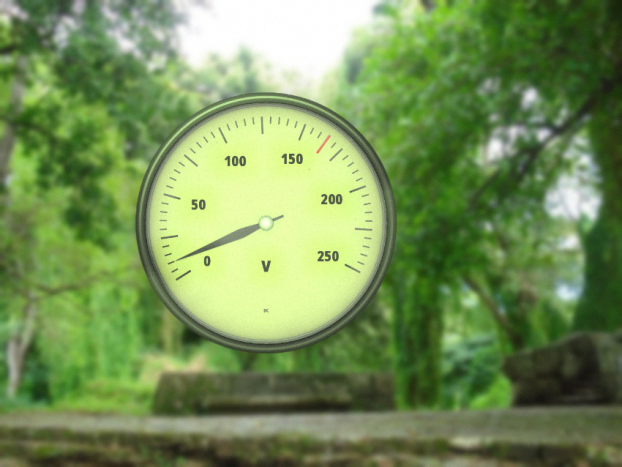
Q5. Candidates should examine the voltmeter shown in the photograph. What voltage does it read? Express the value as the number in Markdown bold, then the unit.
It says **10** V
